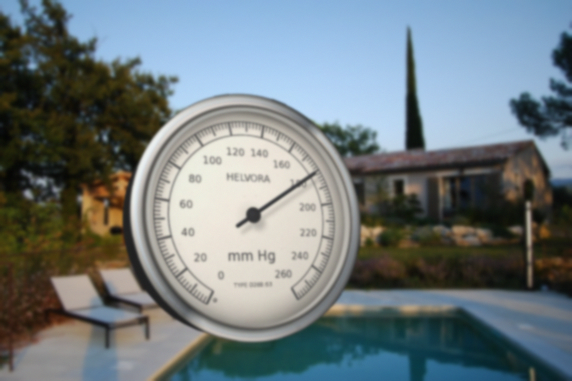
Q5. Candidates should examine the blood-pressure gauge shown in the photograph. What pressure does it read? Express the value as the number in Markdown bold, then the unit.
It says **180** mmHg
